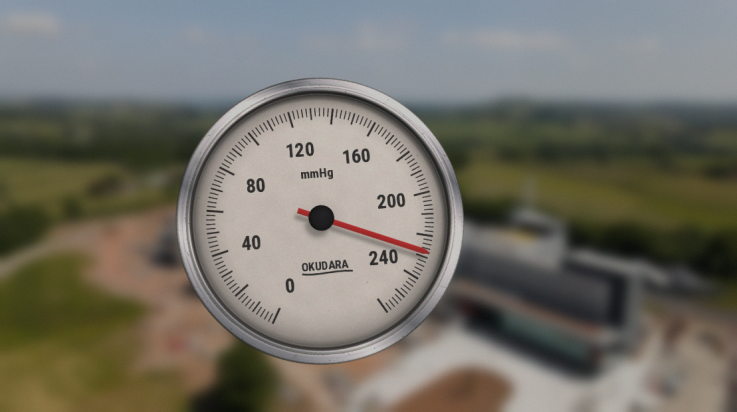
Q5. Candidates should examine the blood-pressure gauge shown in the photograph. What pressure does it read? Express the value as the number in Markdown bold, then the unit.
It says **228** mmHg
